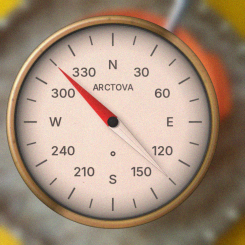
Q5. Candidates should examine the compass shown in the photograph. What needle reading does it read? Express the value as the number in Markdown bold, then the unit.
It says **315** °
